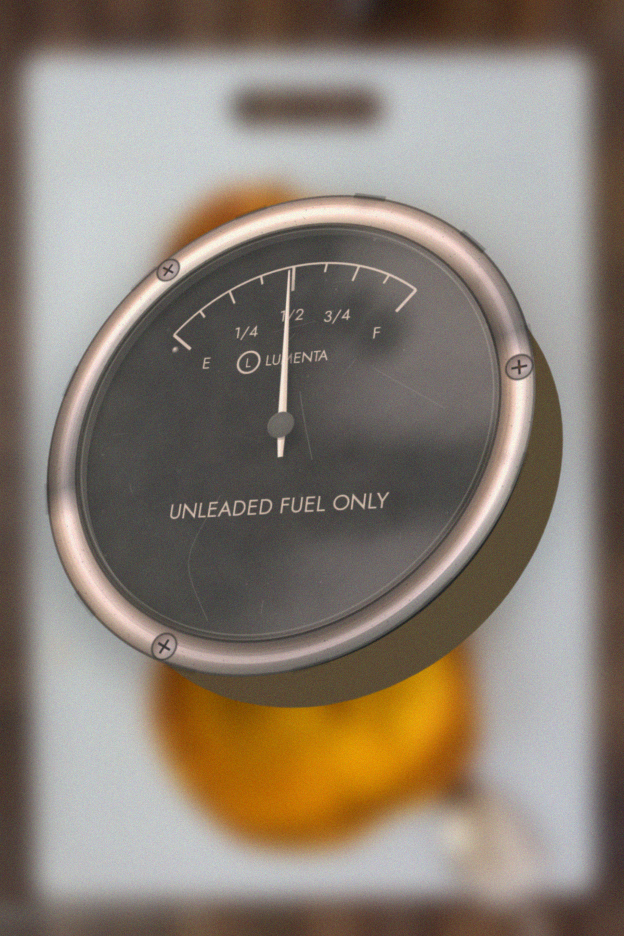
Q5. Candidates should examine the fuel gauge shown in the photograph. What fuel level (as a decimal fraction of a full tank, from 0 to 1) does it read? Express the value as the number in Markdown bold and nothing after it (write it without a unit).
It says **0.5**
